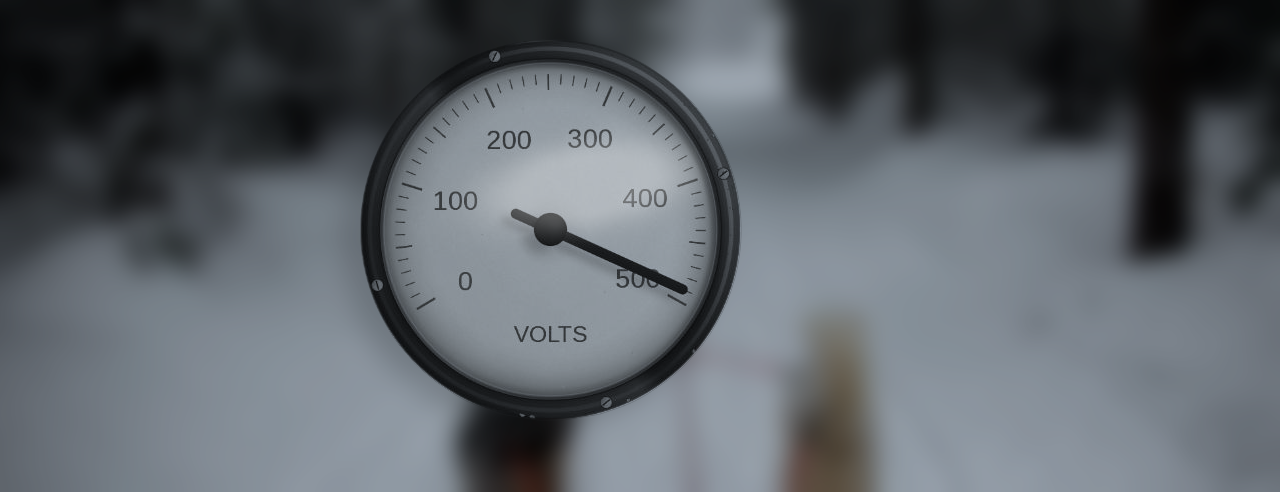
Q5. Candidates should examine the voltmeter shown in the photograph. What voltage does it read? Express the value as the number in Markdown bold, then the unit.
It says **490** V
